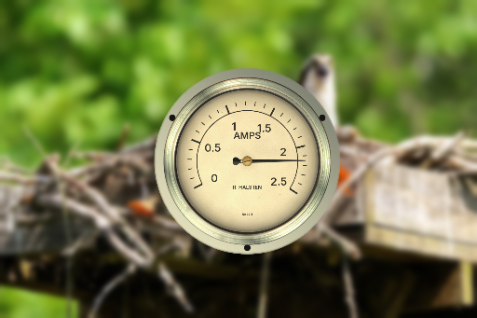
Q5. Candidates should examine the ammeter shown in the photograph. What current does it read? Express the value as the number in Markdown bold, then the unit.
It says **2.15** A
